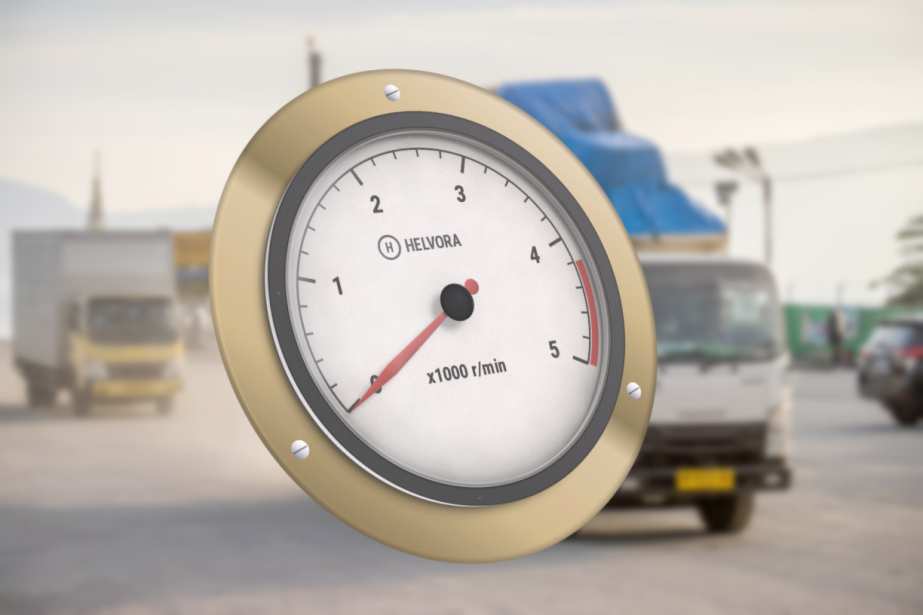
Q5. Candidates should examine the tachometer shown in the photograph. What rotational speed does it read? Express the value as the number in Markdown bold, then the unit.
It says **0** rpm
